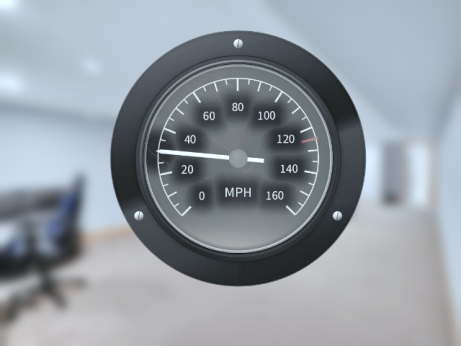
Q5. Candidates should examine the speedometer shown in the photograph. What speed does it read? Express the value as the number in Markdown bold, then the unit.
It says **30** mph
